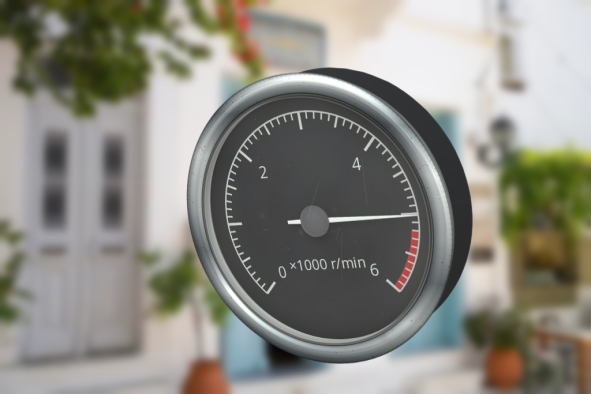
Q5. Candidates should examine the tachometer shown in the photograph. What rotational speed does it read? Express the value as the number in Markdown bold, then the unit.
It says **5000** rpm
